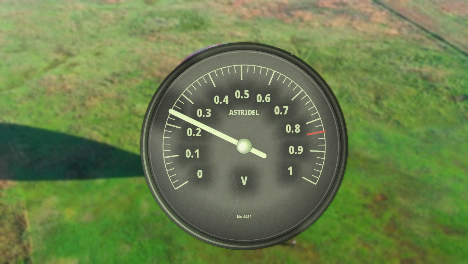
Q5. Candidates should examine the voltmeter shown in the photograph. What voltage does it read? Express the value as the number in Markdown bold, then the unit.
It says **0.24** V
